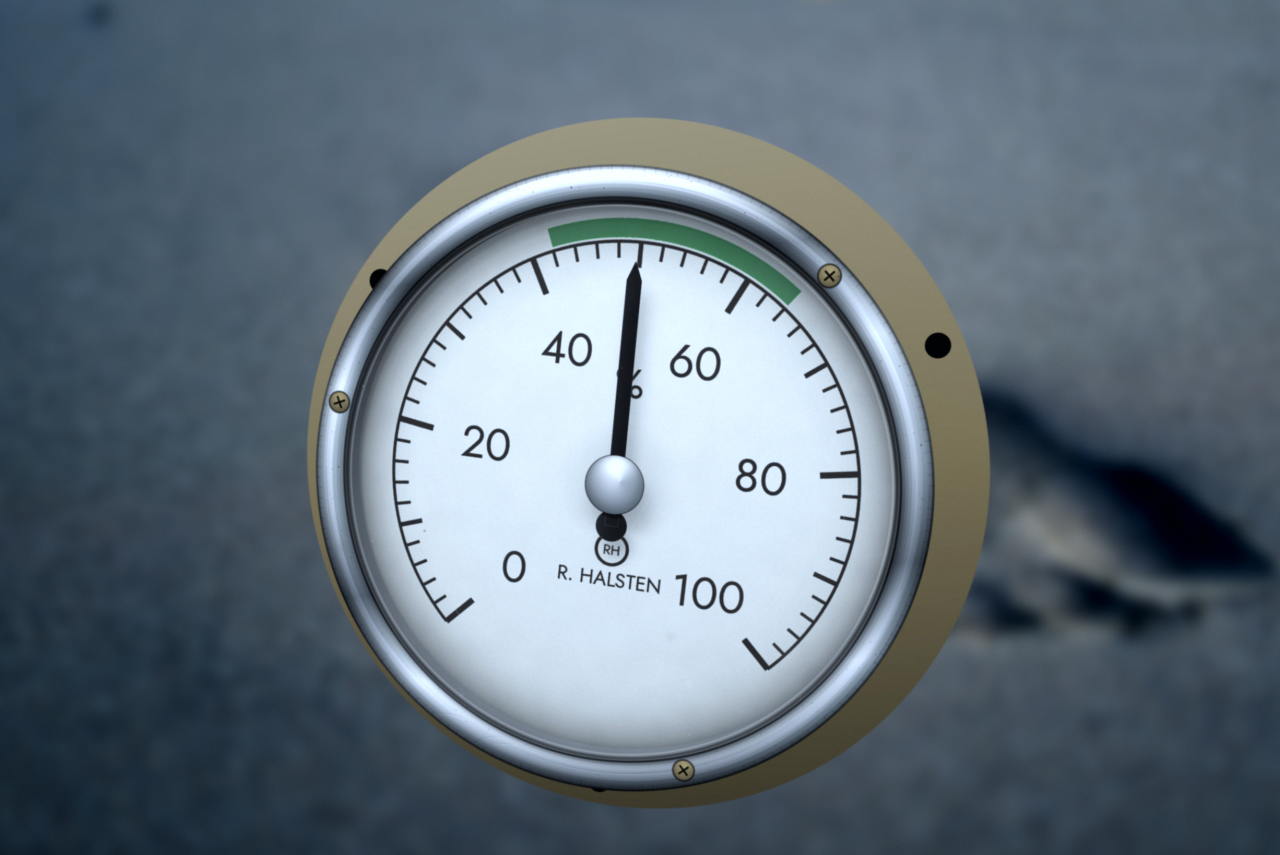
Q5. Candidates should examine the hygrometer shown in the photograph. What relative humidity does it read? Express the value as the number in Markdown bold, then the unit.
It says **50** %
